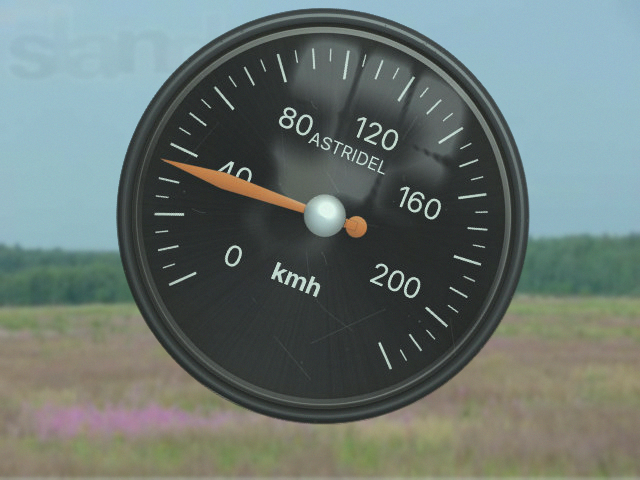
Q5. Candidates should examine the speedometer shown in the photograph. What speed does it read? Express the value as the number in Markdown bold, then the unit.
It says **35** km/h
